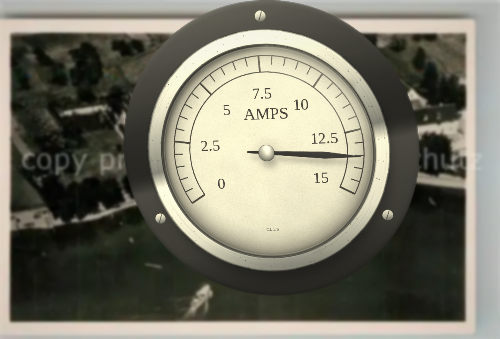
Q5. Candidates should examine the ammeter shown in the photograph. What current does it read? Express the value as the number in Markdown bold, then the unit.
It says **13.5** A
